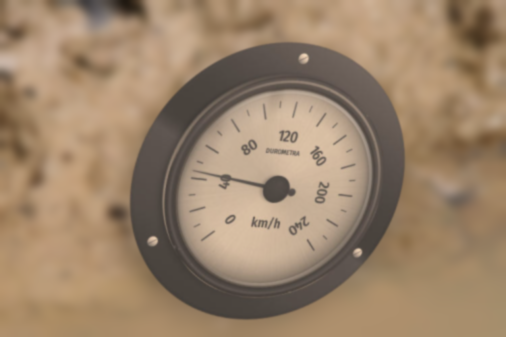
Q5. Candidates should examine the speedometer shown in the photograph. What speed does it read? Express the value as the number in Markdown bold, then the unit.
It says **45** km/h
